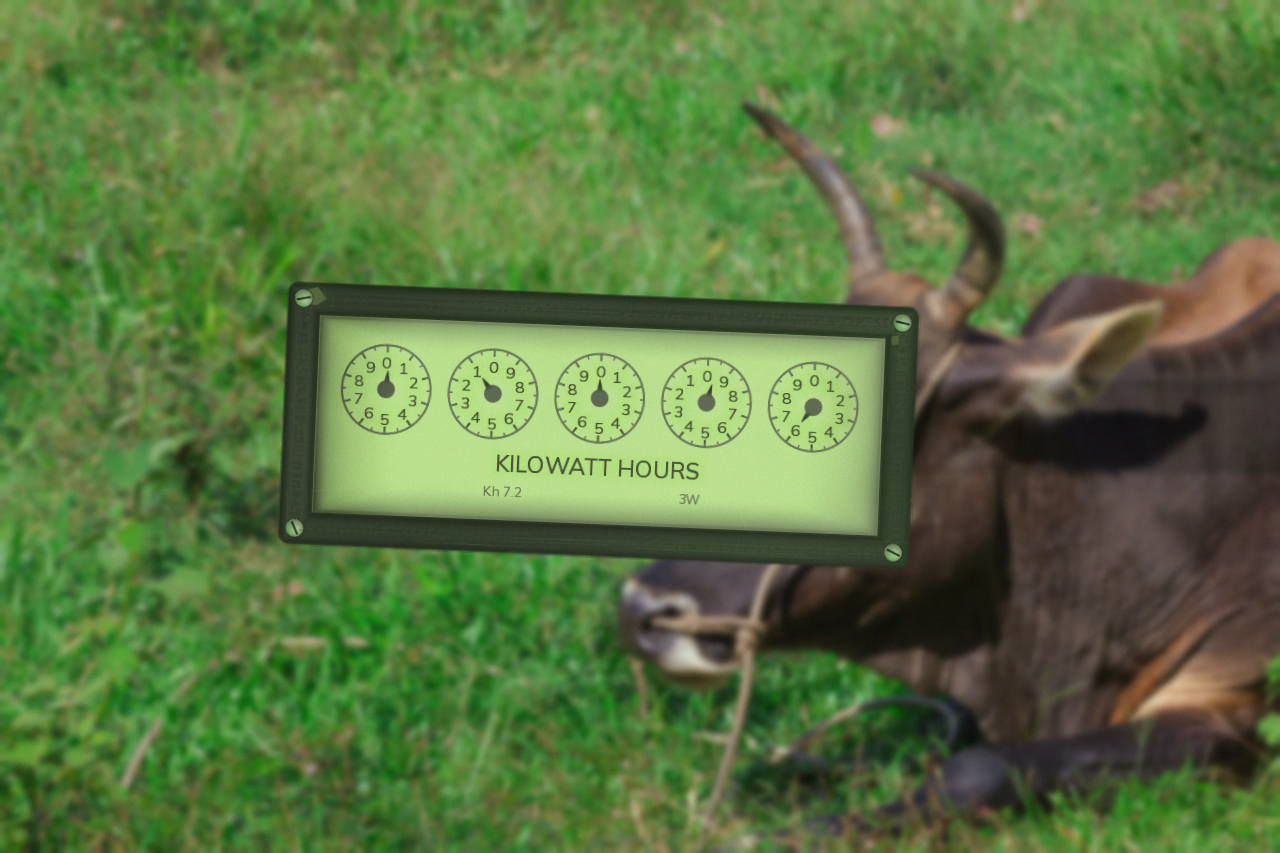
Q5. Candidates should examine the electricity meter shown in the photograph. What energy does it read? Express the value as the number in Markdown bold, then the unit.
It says **996** kWh
